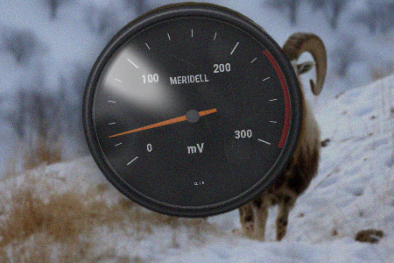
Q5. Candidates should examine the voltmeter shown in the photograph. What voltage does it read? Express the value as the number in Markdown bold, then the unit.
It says **30** mV
